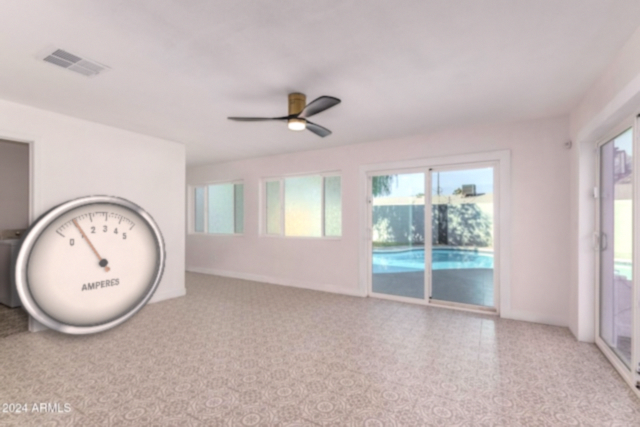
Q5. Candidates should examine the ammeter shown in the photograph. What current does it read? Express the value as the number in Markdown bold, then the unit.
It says **1** A
